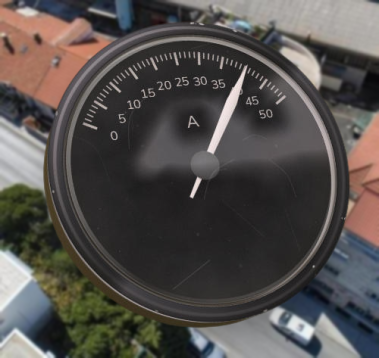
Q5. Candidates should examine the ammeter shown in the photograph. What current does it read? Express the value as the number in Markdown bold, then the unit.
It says **40** A
